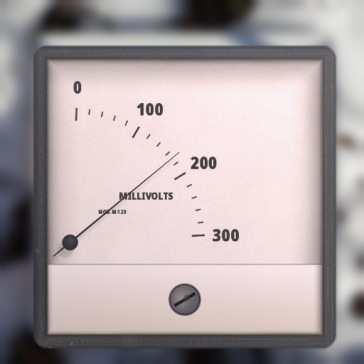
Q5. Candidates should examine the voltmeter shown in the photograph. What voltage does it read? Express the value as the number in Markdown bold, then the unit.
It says **170** mV
